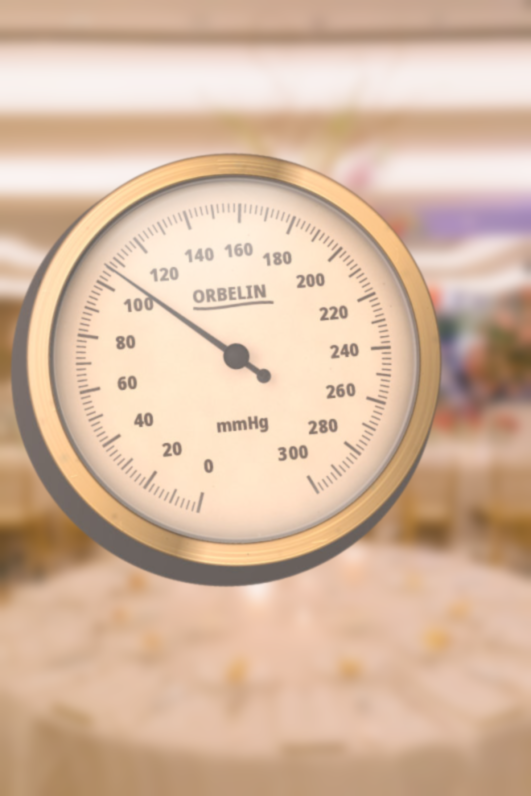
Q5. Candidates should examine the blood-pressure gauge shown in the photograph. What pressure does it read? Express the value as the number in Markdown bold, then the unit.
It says **106** mmHg
